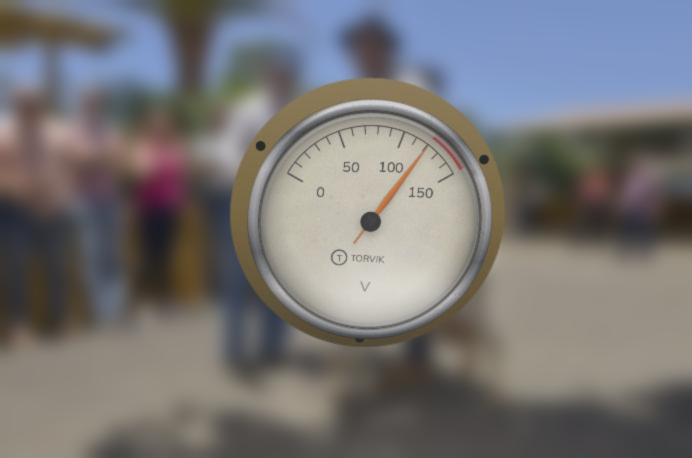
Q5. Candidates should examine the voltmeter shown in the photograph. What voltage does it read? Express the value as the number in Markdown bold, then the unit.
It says **120** V
